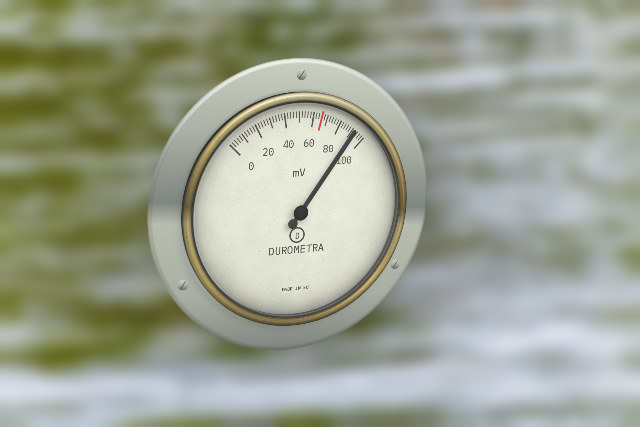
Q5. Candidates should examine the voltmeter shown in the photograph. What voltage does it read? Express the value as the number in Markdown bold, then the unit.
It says **90** mV
